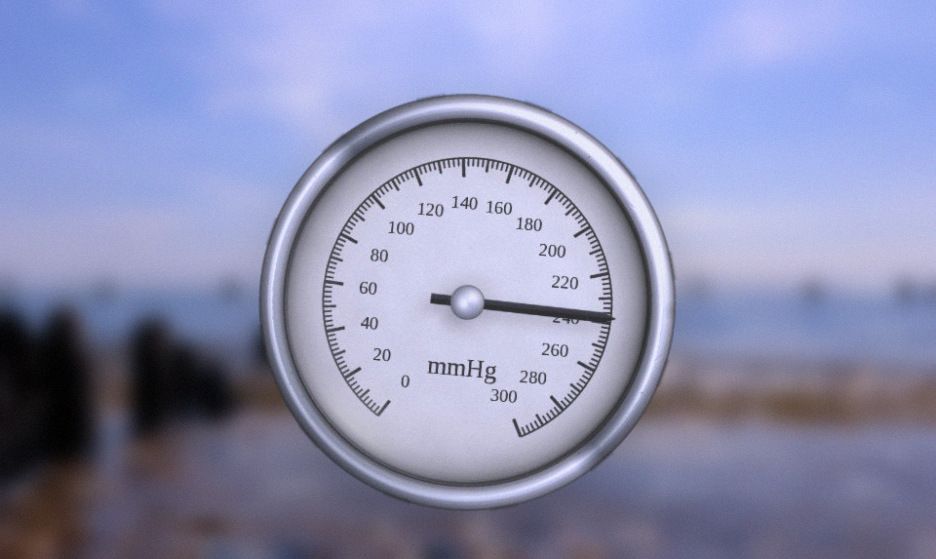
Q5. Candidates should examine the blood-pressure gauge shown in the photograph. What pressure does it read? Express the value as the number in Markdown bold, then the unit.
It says **238** mmHg
